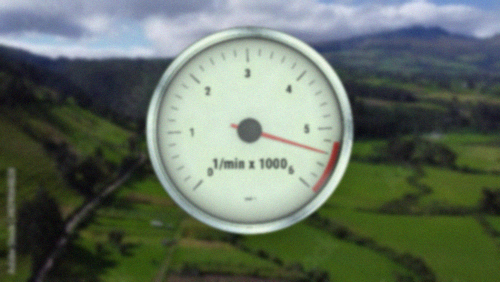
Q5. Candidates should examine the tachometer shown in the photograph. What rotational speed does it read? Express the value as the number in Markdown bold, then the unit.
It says **5400** rpm
